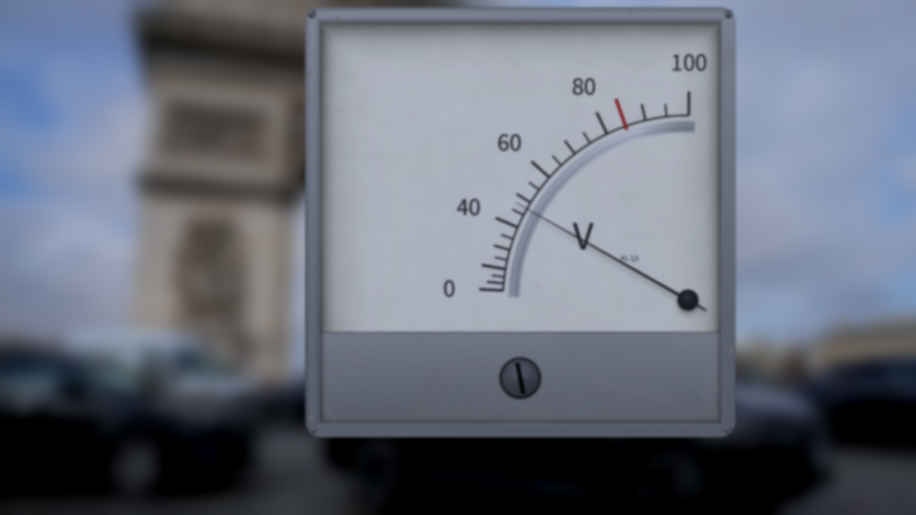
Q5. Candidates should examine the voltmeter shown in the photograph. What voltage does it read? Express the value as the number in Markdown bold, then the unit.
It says **47.5** V
